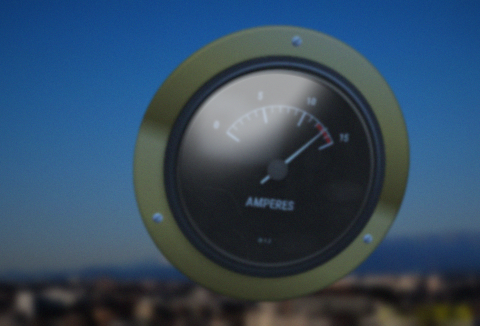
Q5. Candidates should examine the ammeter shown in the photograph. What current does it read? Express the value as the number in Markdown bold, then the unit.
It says **13** A
